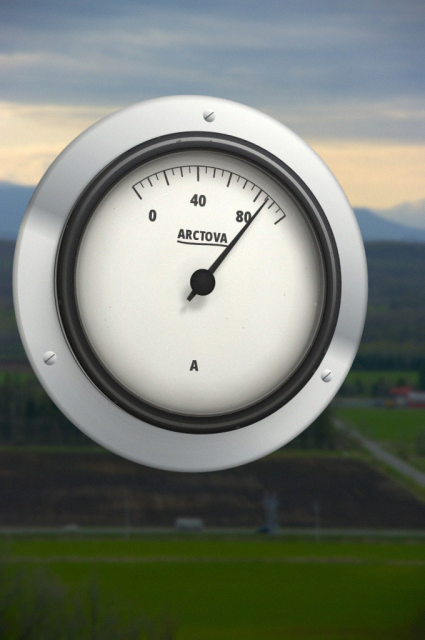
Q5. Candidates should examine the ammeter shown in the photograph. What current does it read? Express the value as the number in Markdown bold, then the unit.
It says **85** A
